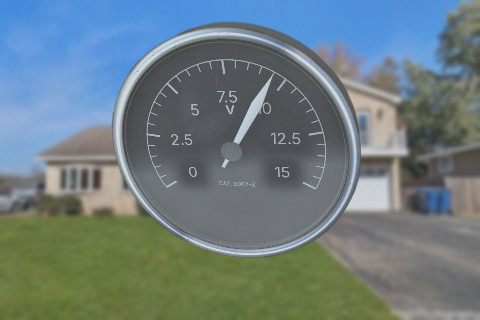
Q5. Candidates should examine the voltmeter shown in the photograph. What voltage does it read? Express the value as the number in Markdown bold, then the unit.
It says **9.5** V
